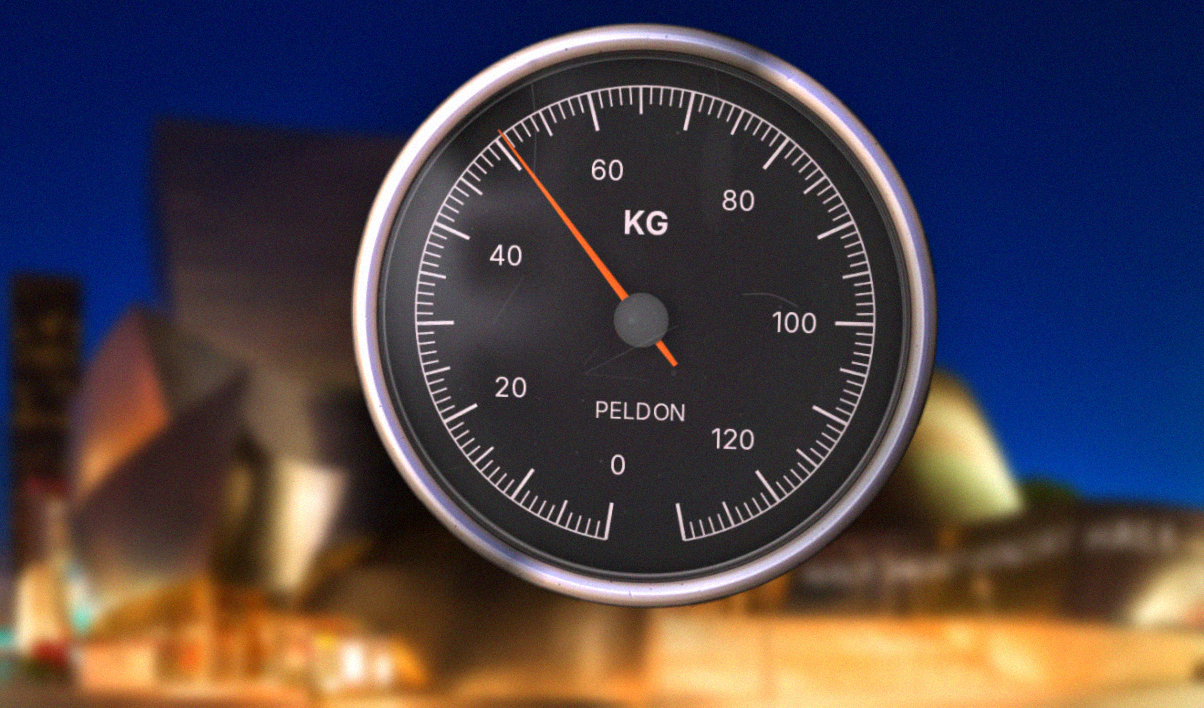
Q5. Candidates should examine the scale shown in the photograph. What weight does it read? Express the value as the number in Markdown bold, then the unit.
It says **51** kg
